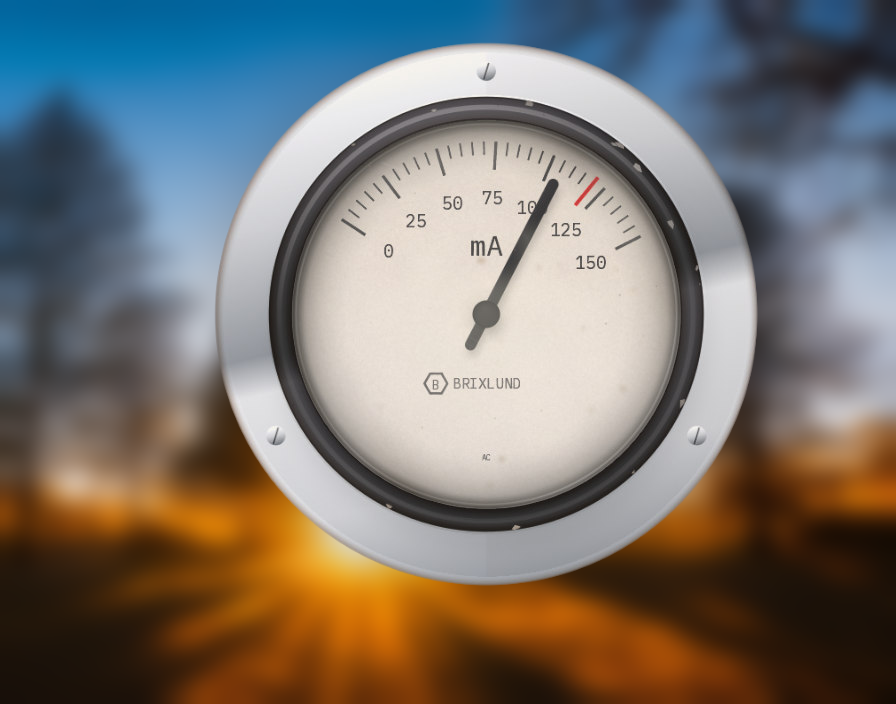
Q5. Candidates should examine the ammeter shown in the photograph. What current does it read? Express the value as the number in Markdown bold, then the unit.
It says **105** mA
